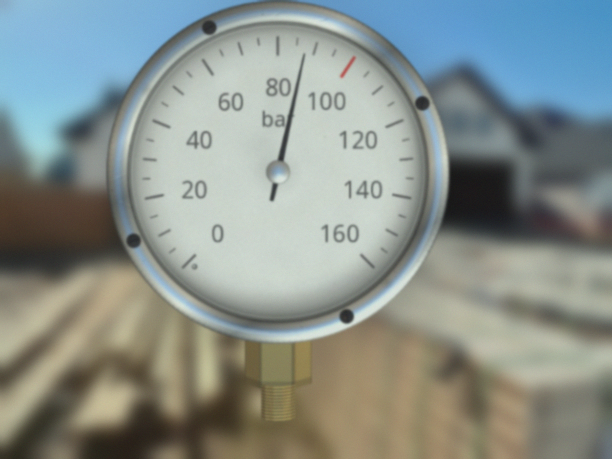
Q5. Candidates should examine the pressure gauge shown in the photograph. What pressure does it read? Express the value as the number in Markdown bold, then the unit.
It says **87.5** bar
